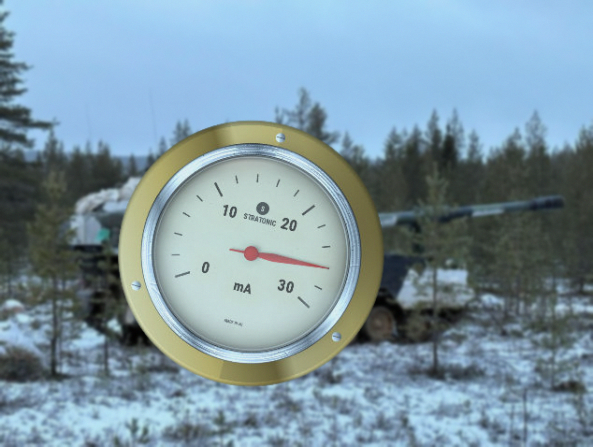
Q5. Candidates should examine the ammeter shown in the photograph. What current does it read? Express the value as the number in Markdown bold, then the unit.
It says **26** mA
